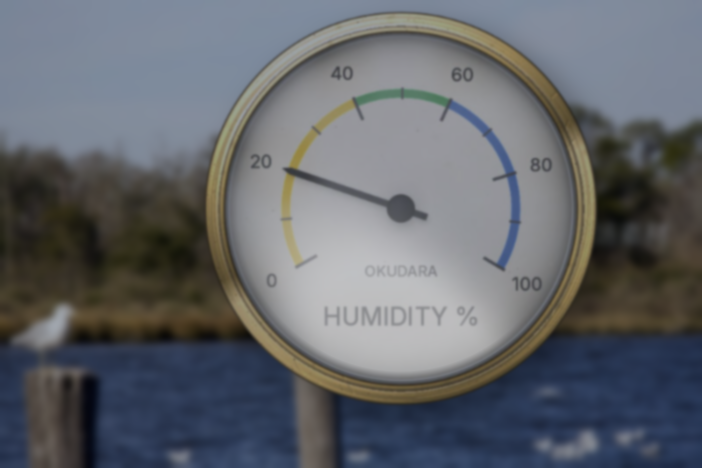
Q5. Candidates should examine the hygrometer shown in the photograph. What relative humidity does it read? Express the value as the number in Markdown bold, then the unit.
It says **20** %
